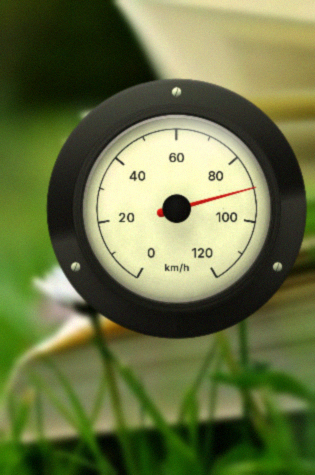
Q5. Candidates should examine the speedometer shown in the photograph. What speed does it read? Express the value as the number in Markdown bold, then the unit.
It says **90** km/h
